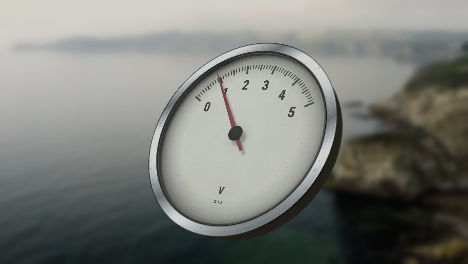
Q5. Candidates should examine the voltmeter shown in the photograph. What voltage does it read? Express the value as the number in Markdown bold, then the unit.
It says **1** V
